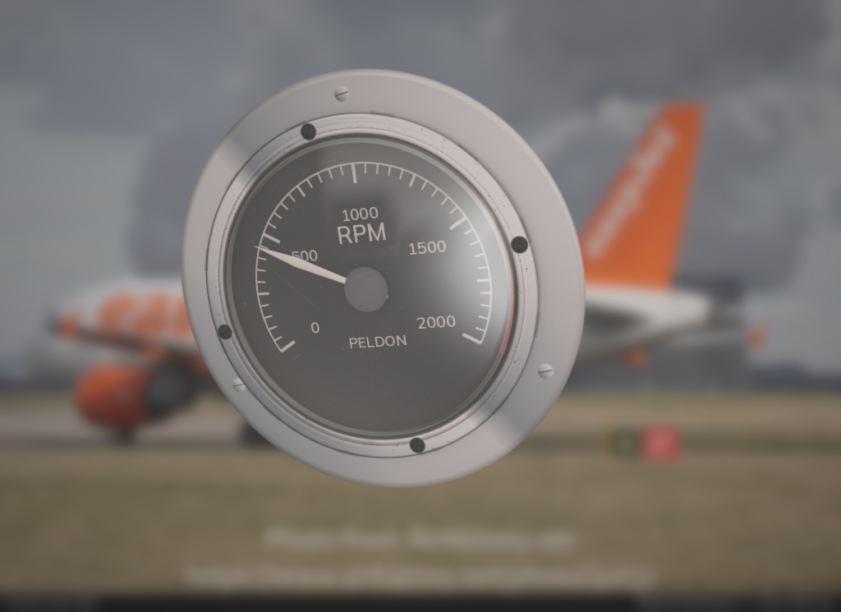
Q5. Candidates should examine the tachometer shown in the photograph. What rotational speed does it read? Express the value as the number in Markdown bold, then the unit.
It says **450** rpm
